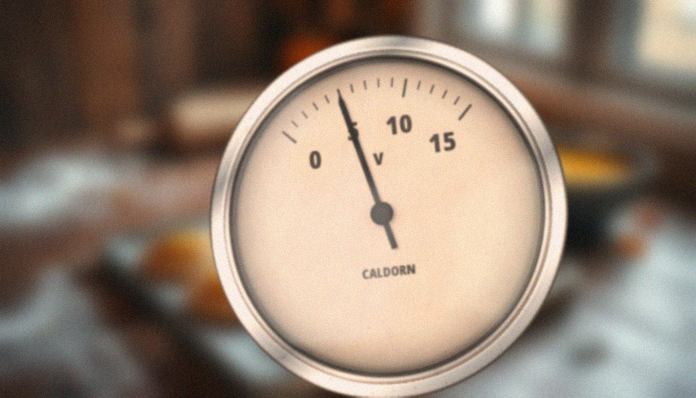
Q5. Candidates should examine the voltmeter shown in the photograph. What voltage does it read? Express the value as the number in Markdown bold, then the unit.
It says **5** V
